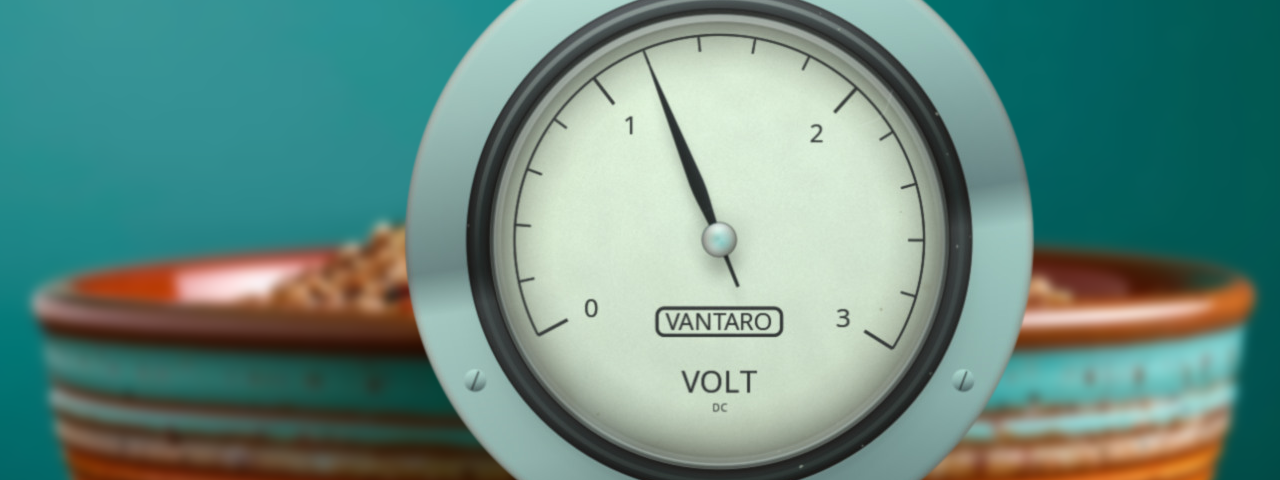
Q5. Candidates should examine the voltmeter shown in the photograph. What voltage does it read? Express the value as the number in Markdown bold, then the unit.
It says **1.2** V
